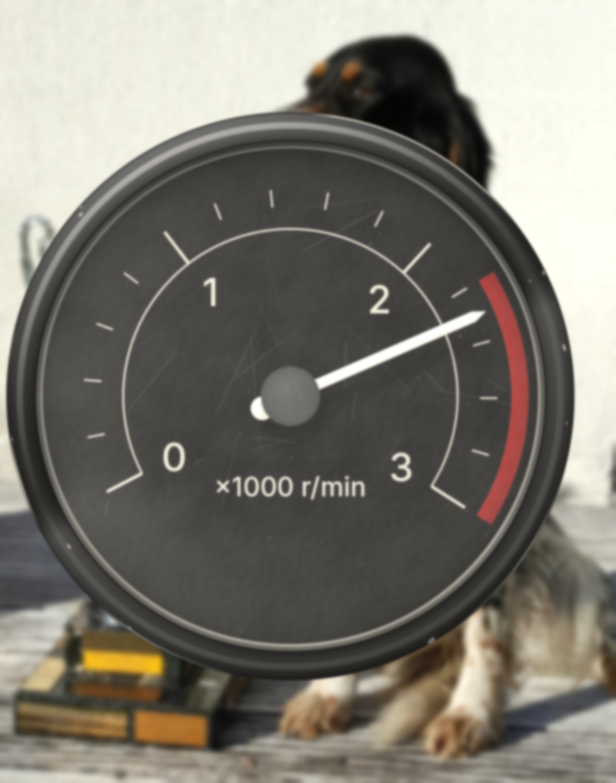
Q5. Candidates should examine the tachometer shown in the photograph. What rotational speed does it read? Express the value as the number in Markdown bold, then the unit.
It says **2300** rpm
